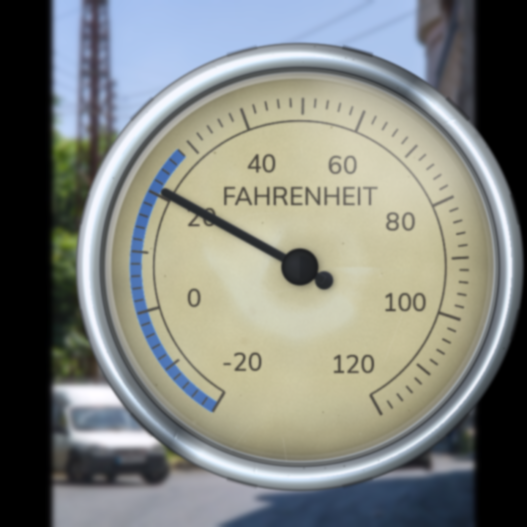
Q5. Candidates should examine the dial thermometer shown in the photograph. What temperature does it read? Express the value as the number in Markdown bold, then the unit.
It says **21** °F
